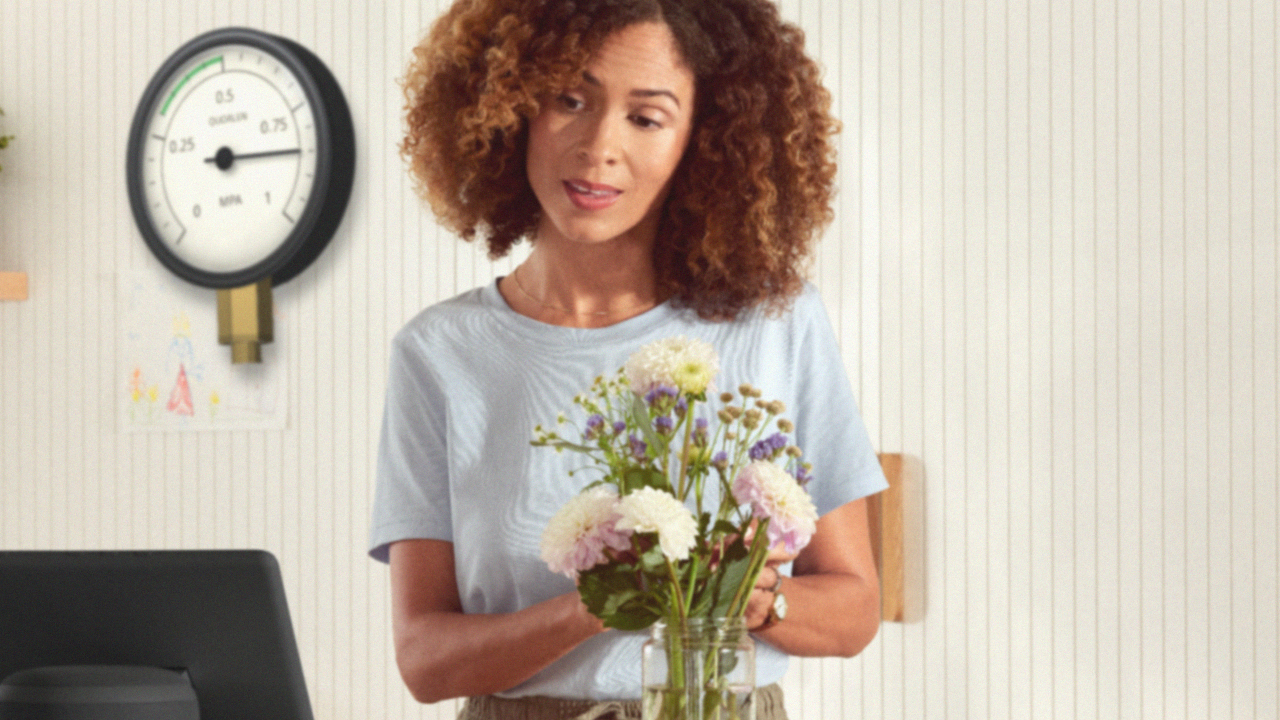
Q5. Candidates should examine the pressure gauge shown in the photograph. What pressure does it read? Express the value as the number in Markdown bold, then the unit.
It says **0.85** MPa
